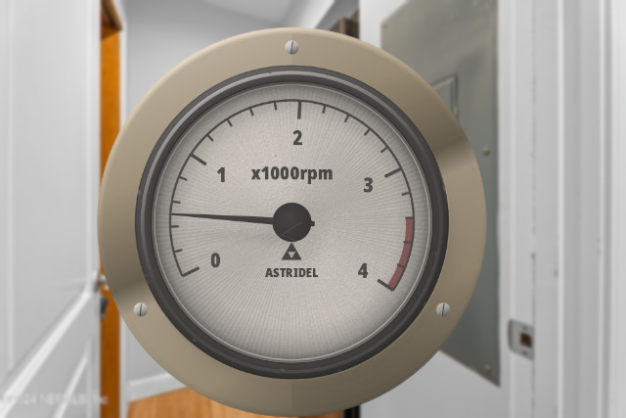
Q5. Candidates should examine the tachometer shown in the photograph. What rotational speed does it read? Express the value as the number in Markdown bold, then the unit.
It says **500** rpm
